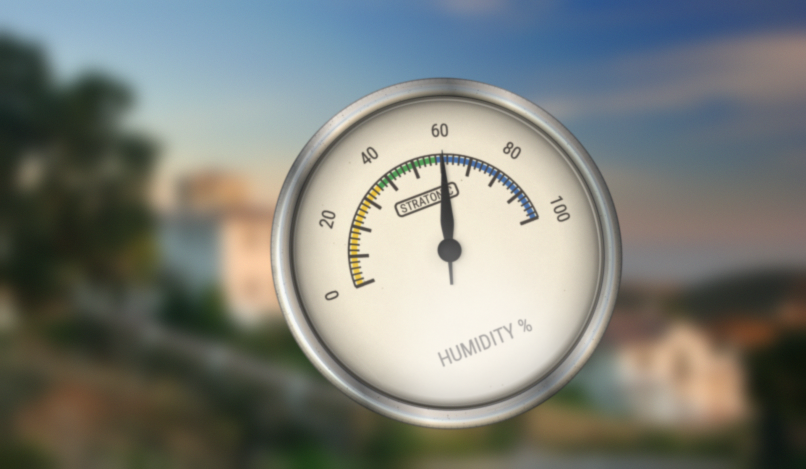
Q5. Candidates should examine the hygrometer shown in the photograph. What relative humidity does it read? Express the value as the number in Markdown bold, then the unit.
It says **60** %
